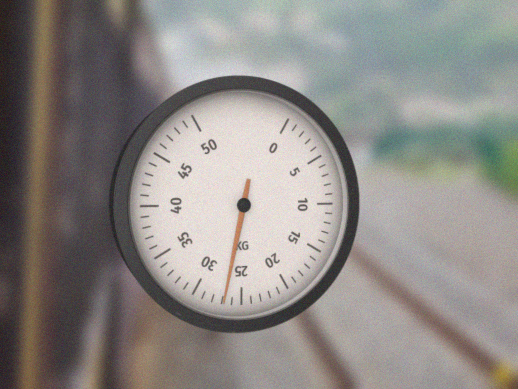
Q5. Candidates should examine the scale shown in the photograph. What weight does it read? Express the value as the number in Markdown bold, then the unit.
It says **27** kg
